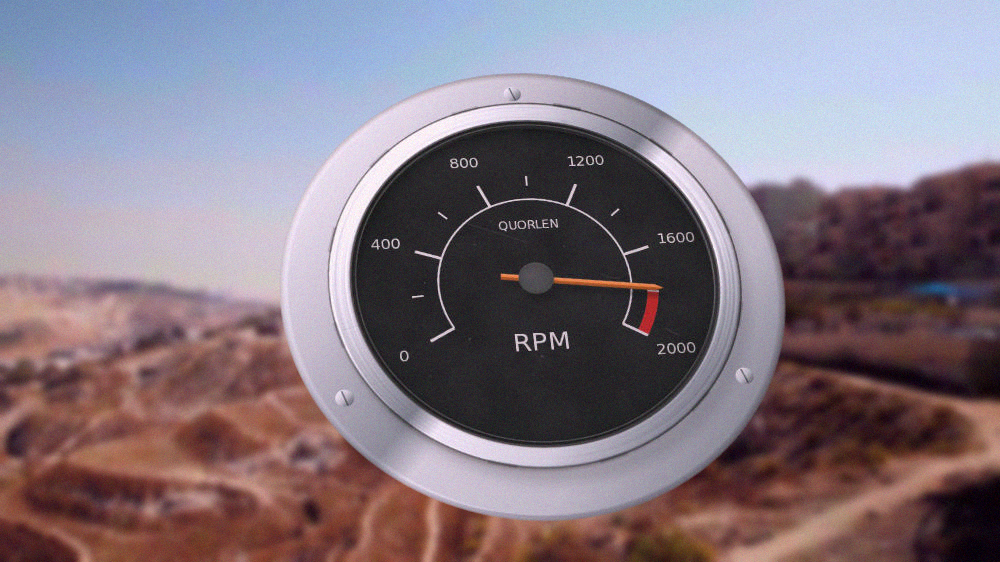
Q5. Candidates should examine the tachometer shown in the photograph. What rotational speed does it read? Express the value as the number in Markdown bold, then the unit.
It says **1800** rpm
